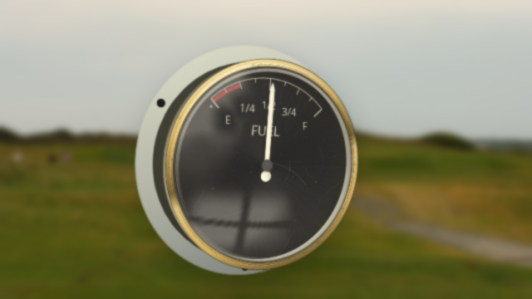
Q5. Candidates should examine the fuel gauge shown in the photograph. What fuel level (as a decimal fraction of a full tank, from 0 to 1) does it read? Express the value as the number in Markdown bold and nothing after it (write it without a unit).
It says **0.5**
